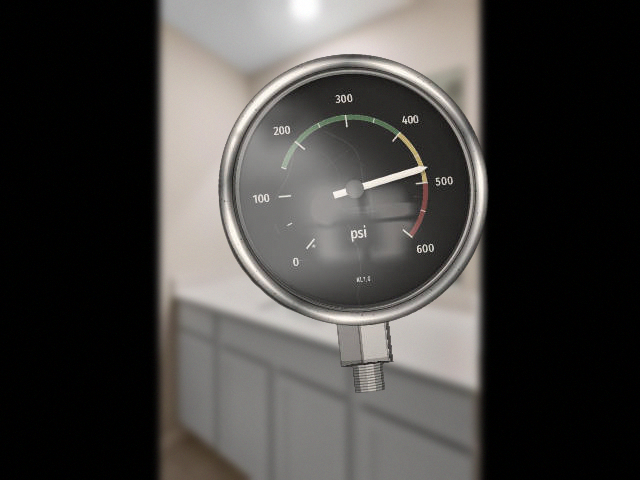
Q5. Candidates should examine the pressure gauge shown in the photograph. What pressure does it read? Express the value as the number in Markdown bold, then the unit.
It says **475** psi
